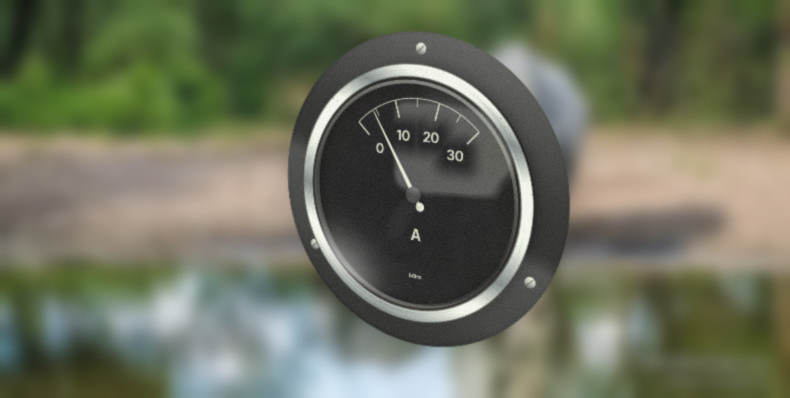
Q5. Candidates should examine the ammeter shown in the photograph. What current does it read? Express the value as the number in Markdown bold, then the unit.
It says **5** A
